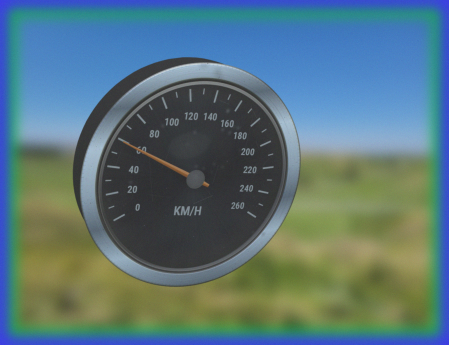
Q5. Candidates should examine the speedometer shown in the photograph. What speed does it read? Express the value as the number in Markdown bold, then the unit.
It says **60** km/h
